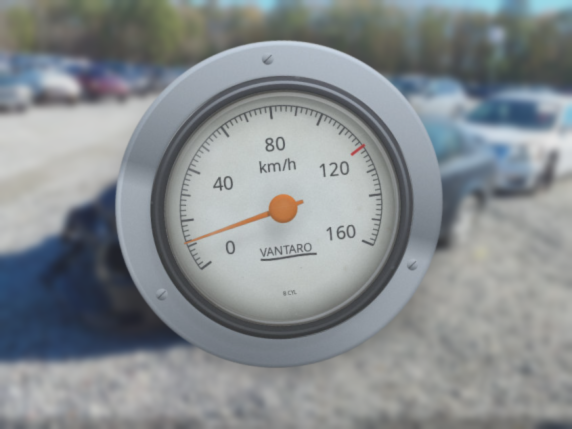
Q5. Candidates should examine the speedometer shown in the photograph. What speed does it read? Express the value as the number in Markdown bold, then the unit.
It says **12** km/h
